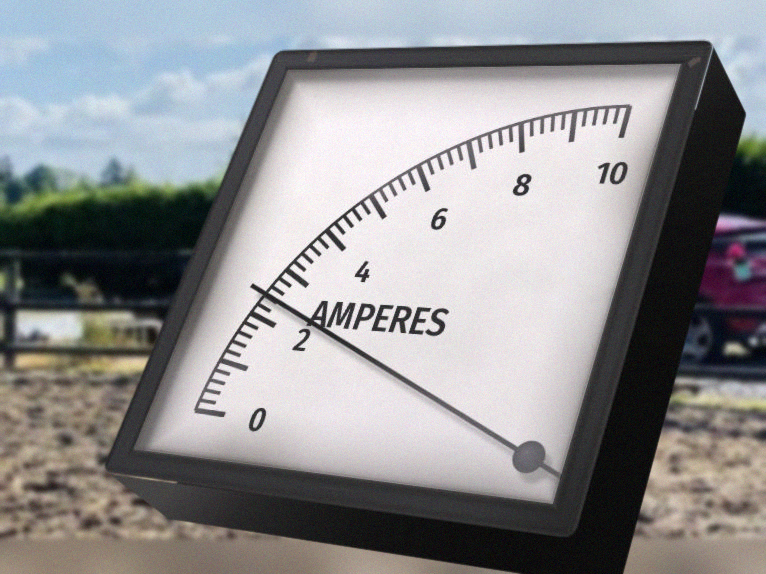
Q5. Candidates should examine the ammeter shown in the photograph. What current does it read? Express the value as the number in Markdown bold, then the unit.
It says **2.4** A
